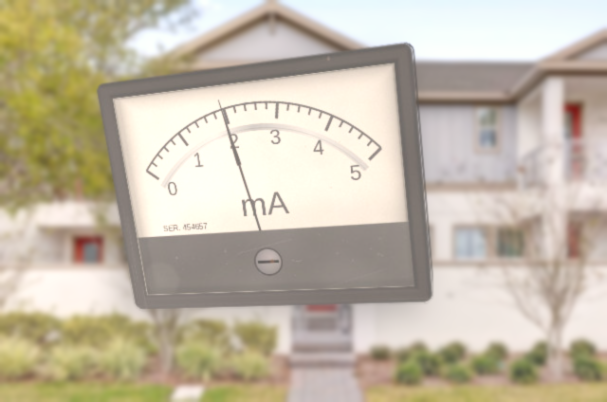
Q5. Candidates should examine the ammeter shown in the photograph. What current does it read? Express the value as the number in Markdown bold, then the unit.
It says **2** mA
